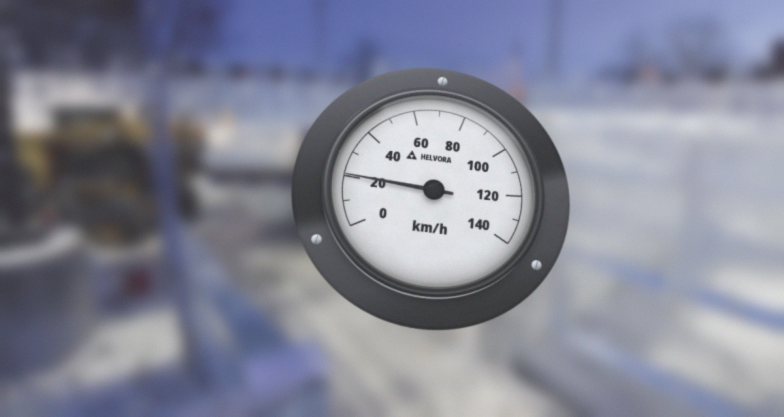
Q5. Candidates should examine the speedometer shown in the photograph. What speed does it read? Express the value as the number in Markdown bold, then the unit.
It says **20** km/h
